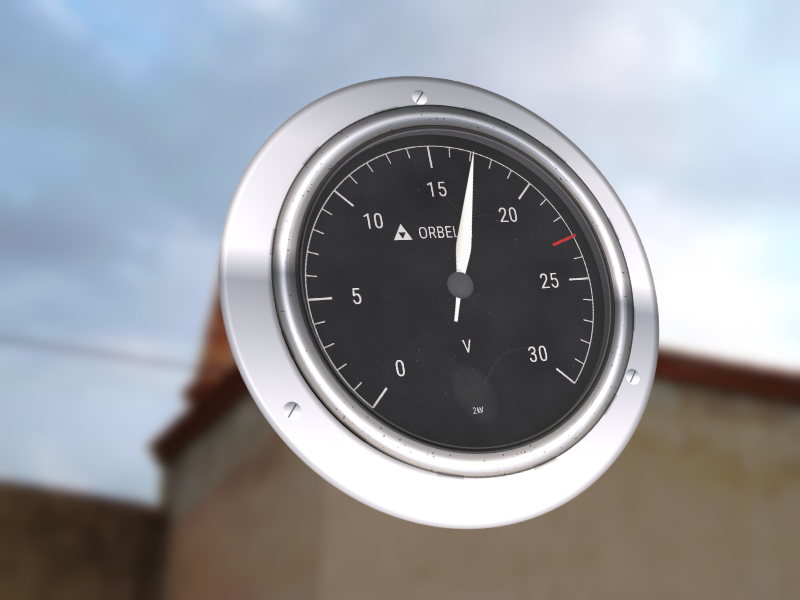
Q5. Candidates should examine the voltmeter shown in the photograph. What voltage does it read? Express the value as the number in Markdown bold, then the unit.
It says **17** V
